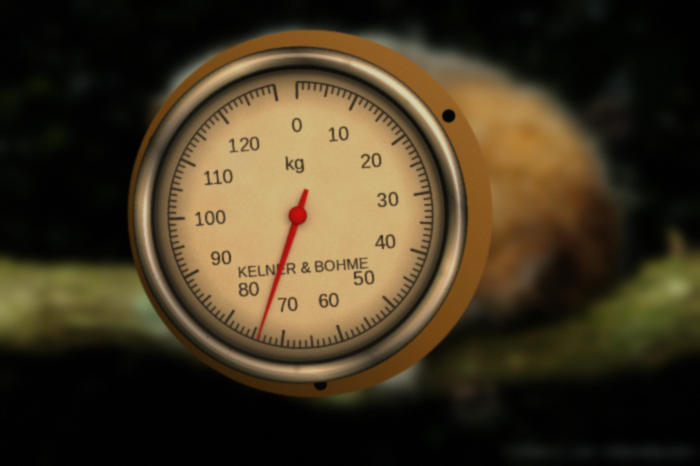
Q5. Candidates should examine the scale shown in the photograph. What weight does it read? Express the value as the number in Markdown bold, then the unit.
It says **74** kg
